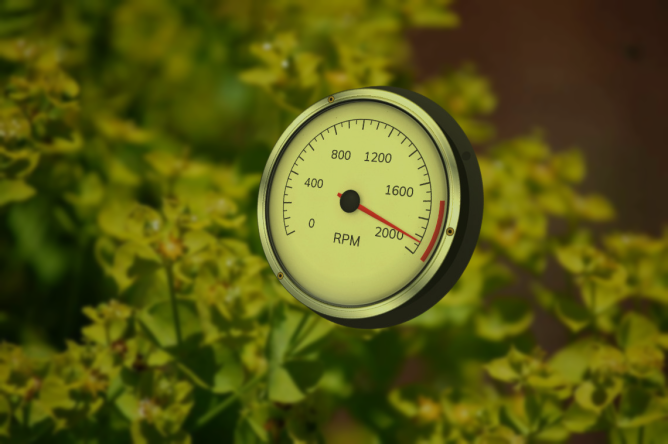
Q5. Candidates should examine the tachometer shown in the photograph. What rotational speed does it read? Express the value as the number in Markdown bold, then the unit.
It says **1925** rpm
